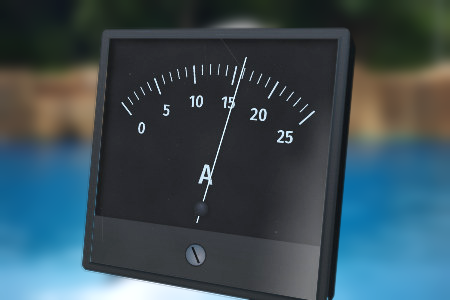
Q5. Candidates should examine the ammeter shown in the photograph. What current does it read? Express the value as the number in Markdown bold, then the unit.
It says **16** A
